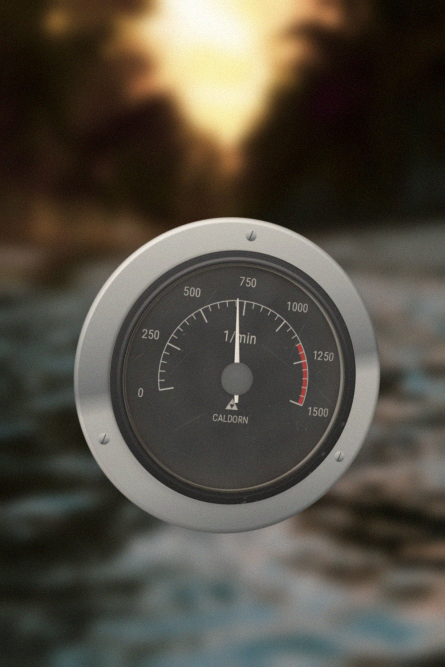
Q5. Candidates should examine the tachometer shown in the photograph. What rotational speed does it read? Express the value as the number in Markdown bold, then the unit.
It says **700** rpm
